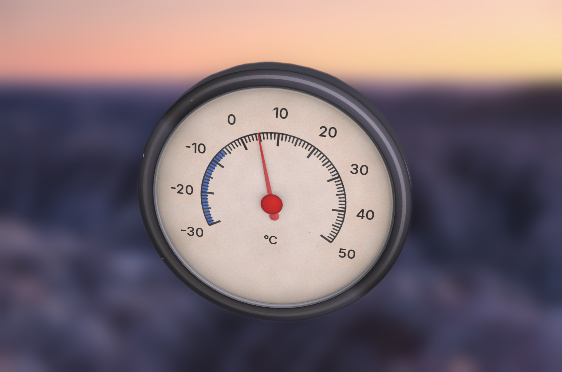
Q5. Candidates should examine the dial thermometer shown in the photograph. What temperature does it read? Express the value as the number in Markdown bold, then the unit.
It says **5** °C
